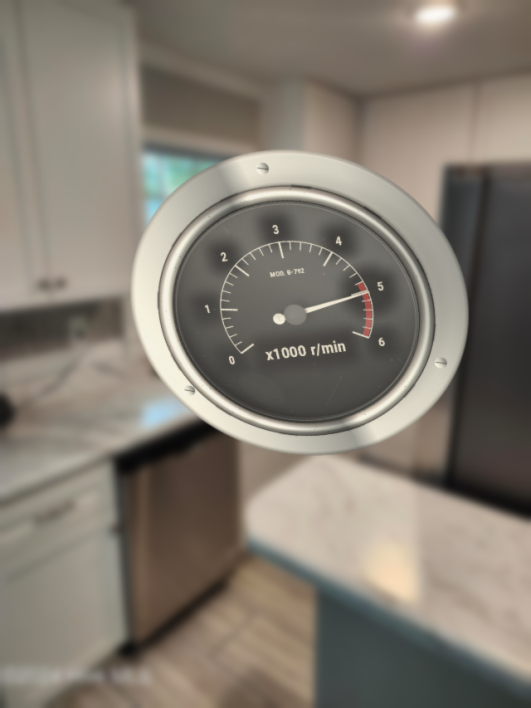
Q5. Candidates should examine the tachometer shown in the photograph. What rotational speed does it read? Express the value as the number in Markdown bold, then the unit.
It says **5000** rpm
